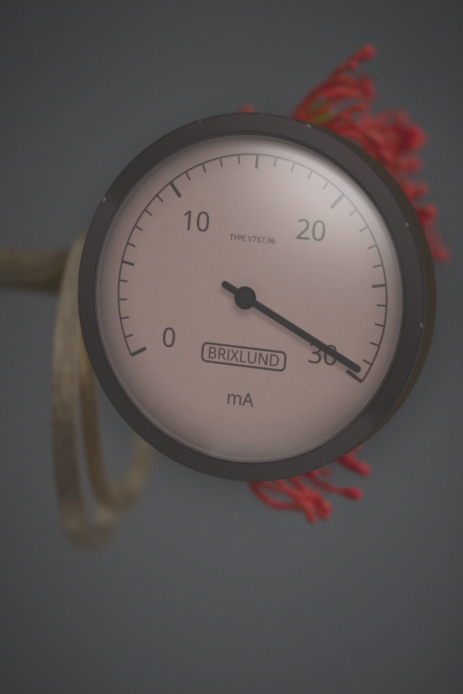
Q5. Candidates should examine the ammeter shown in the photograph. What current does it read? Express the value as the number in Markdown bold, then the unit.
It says **29.5** mA
